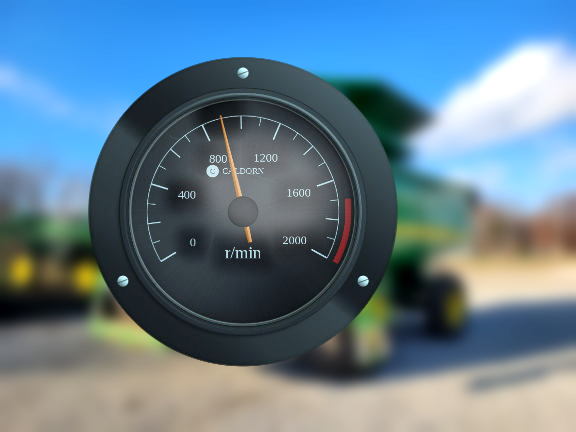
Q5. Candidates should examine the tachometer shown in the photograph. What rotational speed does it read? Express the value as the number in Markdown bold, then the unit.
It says **900** rpm
